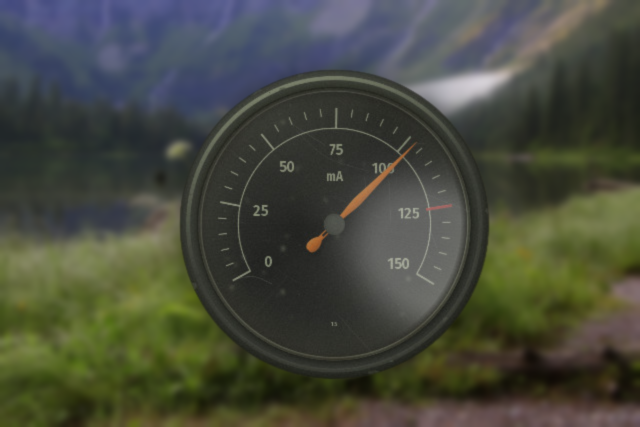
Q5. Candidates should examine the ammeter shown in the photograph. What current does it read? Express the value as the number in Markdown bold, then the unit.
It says **102.5** mA
